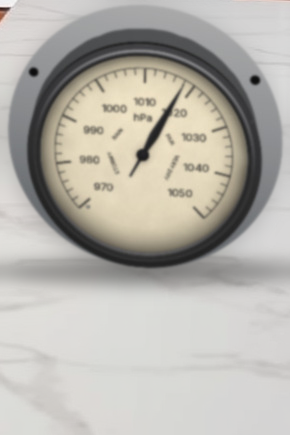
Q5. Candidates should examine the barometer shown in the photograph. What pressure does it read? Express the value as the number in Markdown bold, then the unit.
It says **1018** hPa
